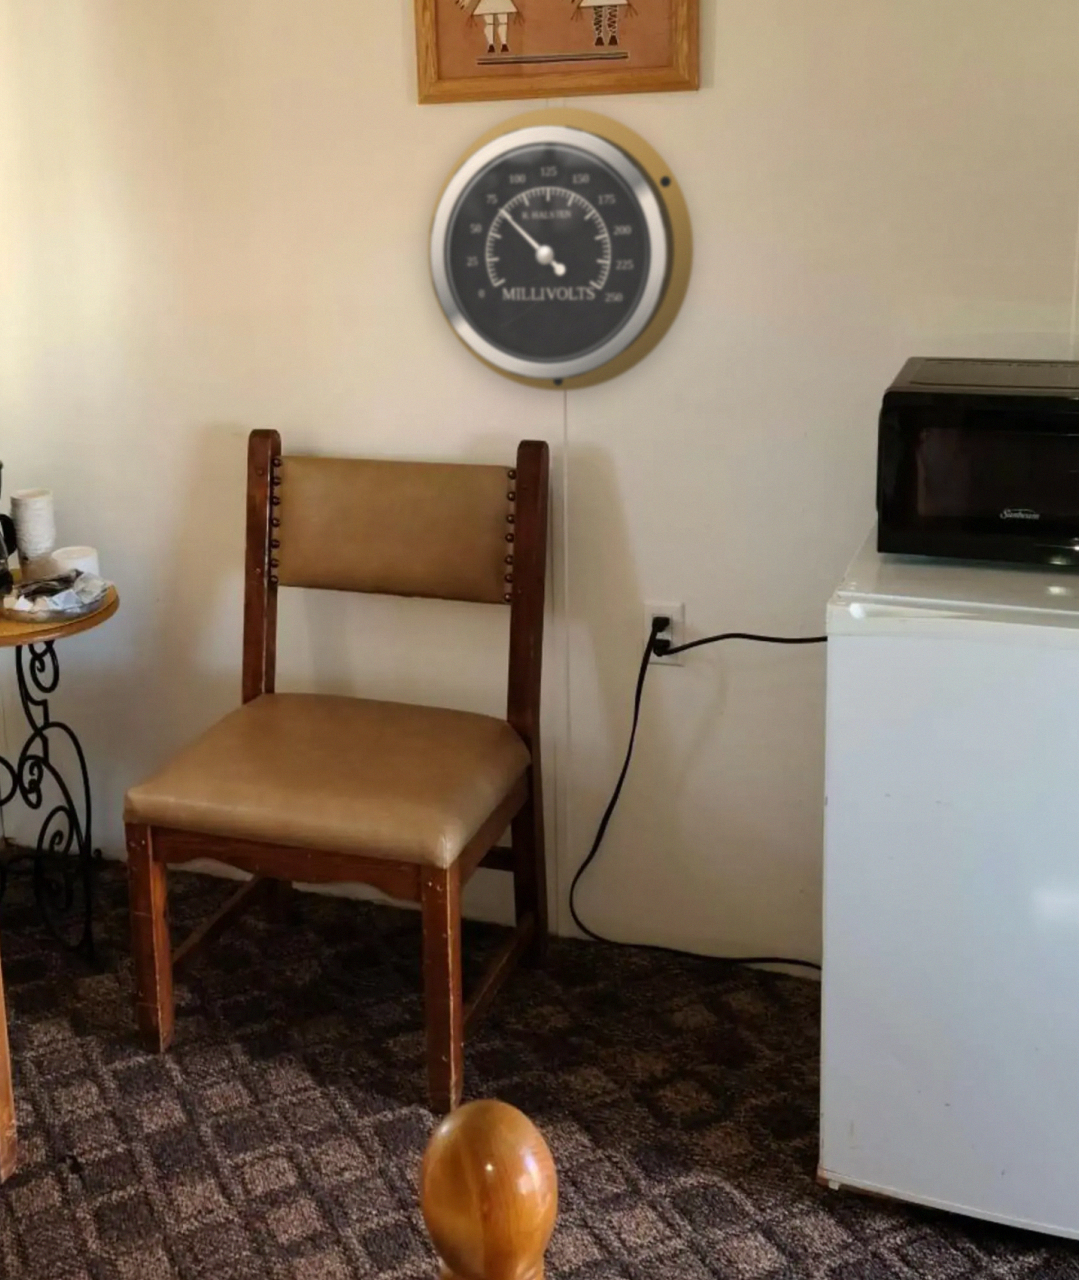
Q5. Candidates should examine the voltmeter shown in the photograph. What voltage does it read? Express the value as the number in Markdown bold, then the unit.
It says **75** mV
